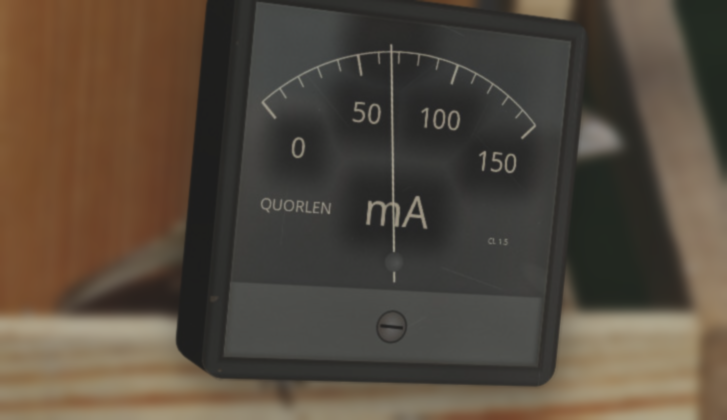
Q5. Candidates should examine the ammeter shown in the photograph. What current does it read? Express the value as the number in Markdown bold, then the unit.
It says **65** mA
